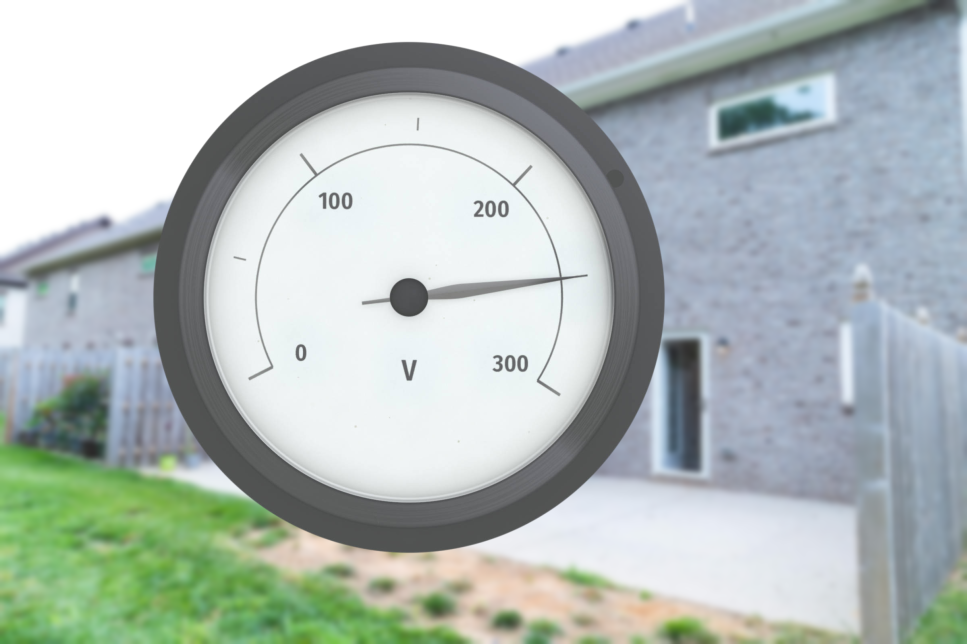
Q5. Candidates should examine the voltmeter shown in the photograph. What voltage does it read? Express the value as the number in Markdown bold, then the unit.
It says **250** V
